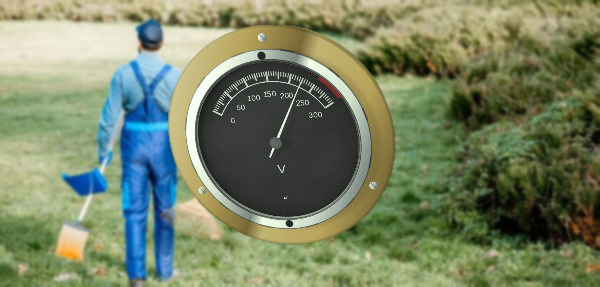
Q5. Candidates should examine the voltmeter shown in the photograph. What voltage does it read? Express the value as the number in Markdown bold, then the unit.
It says **225** V
